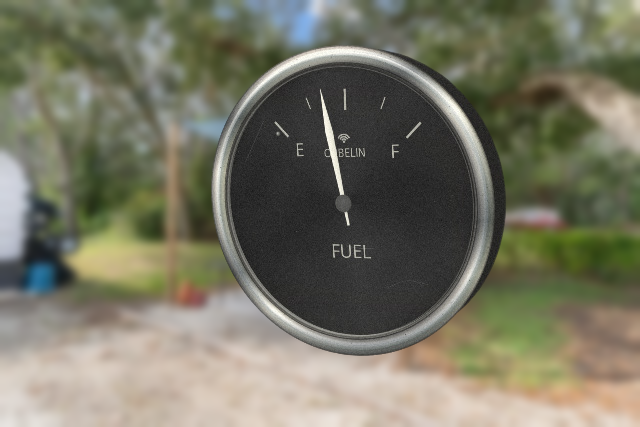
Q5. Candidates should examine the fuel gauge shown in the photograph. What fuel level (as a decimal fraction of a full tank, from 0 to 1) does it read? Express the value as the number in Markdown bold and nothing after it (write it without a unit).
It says **0.375**
